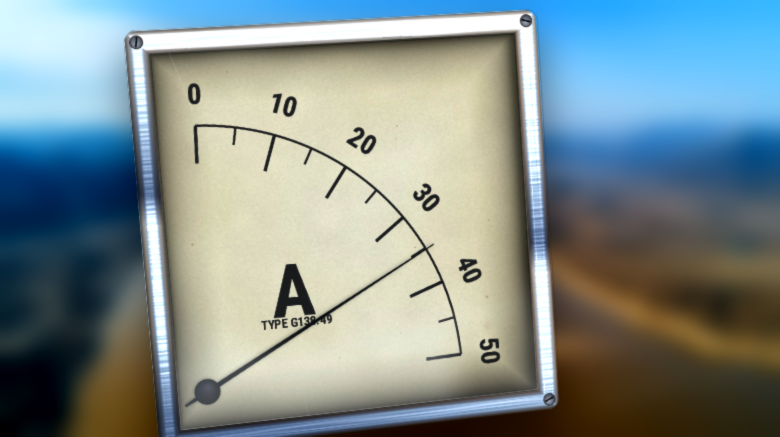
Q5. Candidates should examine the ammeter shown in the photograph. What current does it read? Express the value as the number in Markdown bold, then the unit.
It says **35** A
